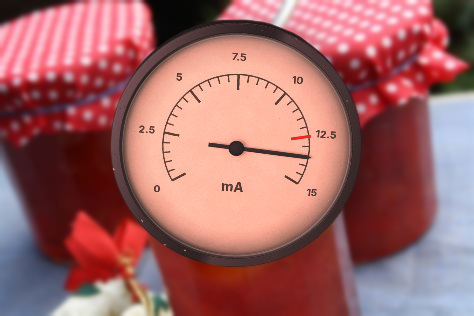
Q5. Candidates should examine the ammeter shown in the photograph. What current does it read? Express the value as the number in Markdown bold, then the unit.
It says **13.5** mA
